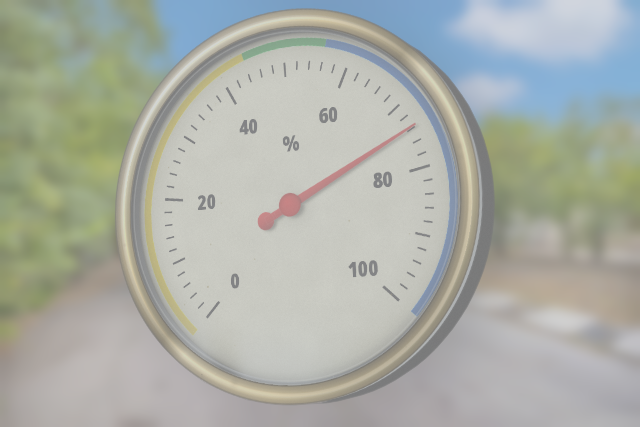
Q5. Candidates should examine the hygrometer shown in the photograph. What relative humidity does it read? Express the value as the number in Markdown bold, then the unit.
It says **74** %
